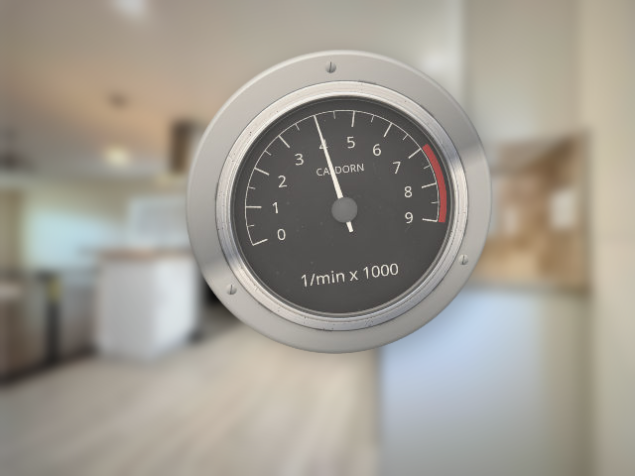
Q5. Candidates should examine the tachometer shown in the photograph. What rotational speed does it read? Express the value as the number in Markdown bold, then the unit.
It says **4000** rpm
